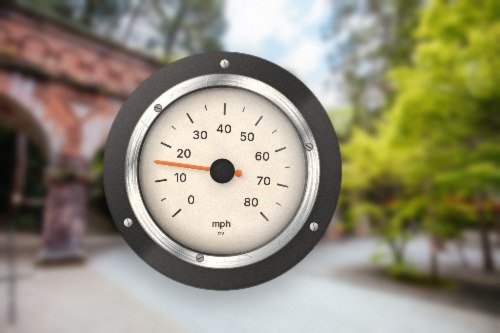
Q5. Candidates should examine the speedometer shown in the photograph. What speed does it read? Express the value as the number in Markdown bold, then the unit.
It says **15** mph
